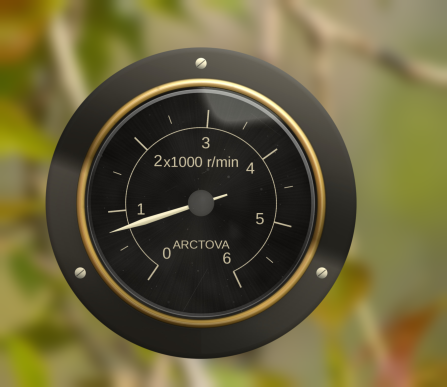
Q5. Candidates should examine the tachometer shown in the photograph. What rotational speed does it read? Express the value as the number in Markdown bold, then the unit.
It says **750** rpm
